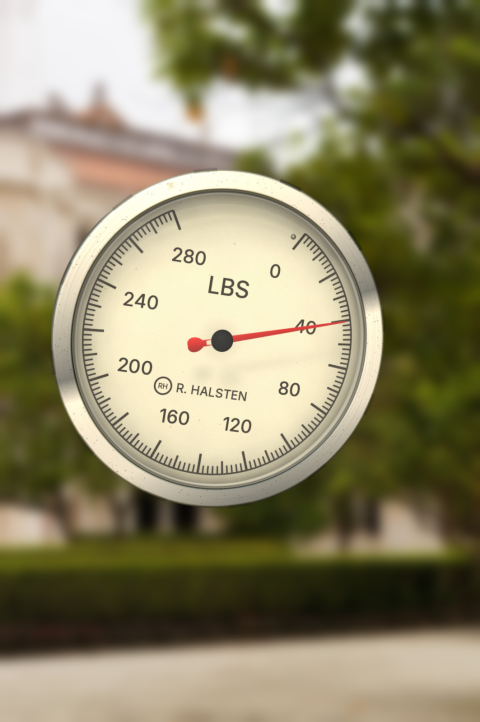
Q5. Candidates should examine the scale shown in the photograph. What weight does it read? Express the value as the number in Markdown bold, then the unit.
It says **40** lb
